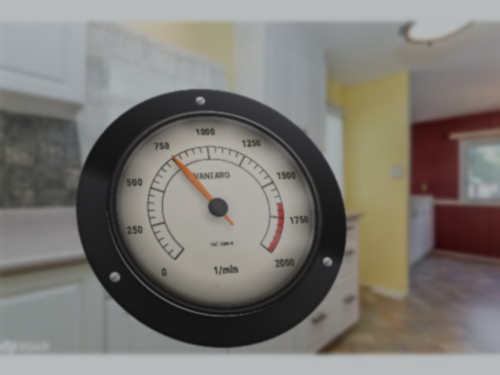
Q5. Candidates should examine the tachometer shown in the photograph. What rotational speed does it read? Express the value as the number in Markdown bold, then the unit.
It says **750** rpm
